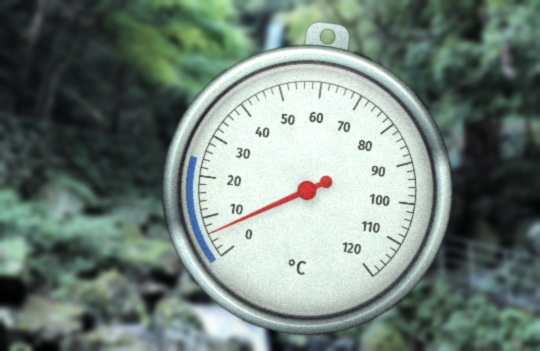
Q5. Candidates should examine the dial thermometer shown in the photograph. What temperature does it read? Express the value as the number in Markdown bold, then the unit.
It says **6** °C
